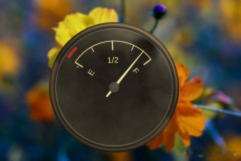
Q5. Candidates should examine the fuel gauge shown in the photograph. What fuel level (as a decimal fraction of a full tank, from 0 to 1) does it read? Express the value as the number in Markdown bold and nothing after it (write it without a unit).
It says **0.875**
